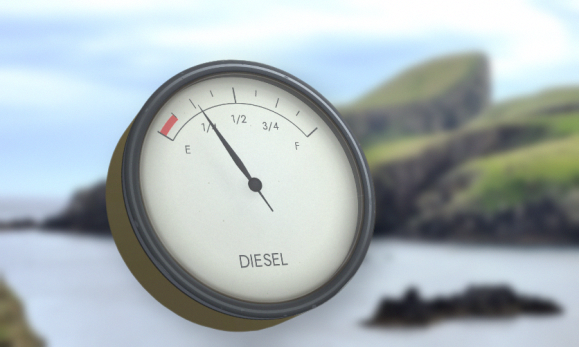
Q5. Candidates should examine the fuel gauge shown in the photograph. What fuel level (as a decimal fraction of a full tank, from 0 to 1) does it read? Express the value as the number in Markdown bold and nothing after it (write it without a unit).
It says **0.25**
